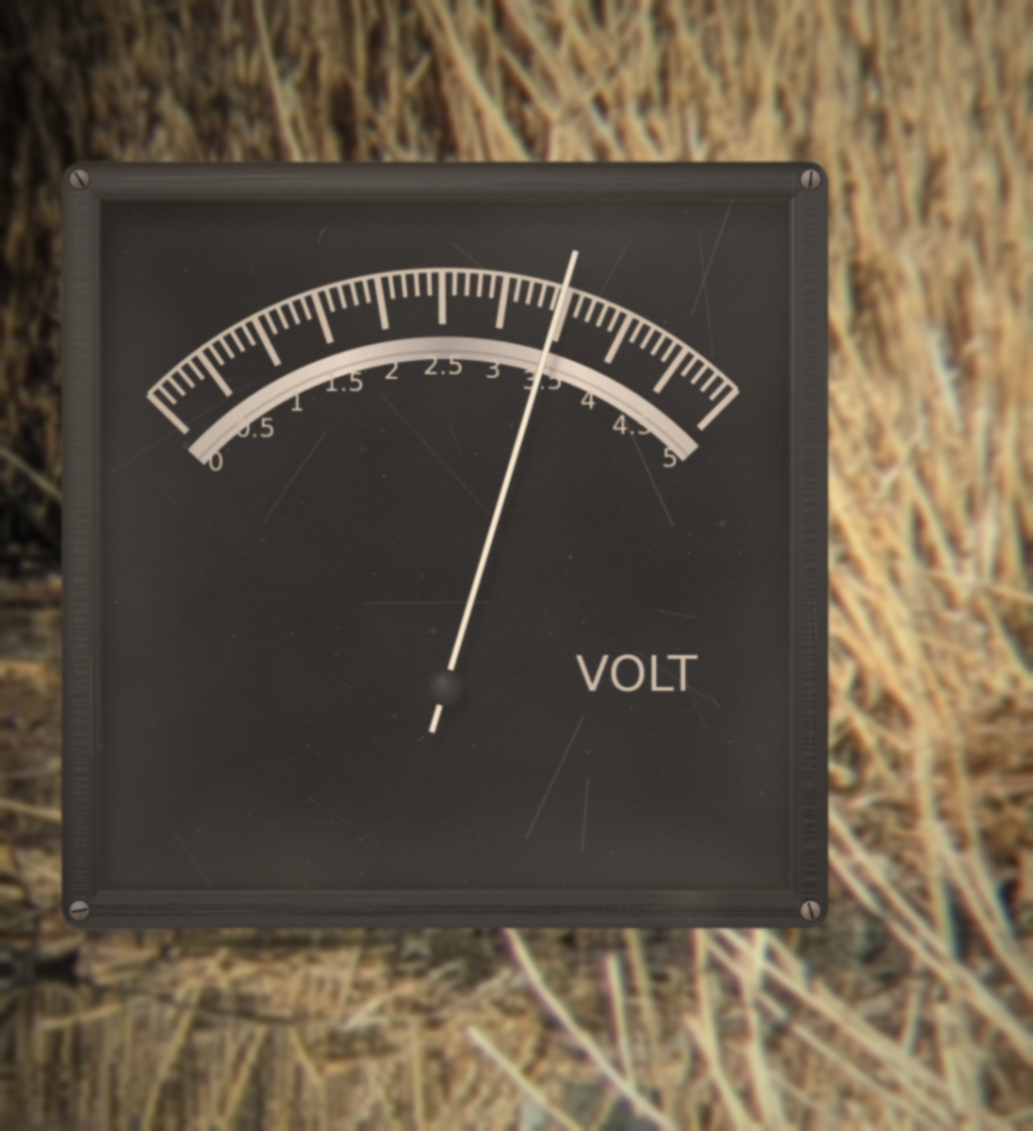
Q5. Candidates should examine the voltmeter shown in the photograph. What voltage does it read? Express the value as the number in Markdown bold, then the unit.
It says **3.45** V
